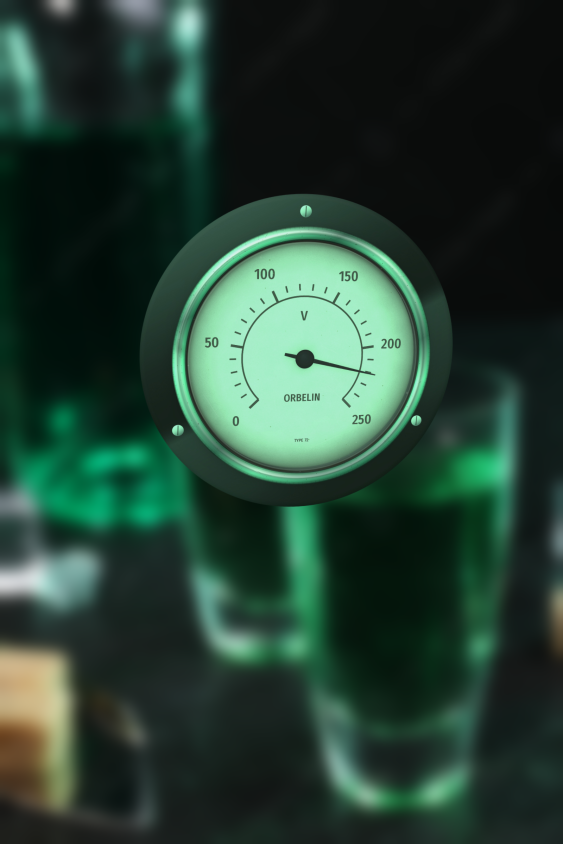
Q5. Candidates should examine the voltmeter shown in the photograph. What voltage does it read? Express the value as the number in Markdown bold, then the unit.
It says **220** V
